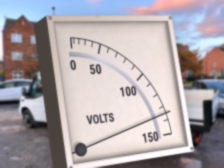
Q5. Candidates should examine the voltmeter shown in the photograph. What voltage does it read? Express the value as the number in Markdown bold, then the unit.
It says **135** V
